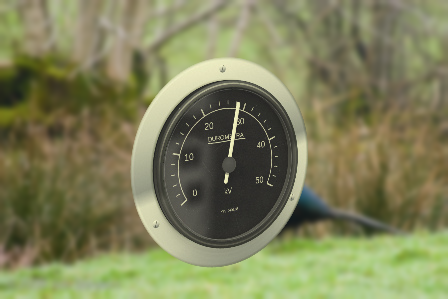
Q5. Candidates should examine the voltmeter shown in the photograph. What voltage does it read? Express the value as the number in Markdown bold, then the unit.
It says **28** kV
